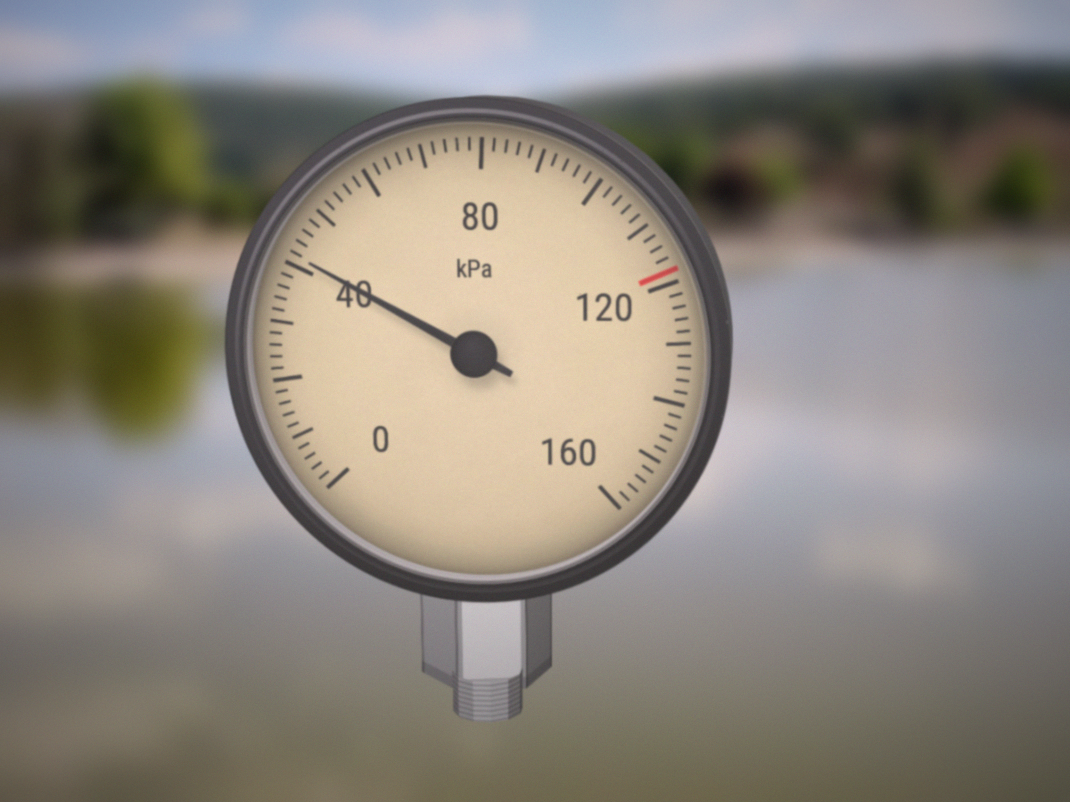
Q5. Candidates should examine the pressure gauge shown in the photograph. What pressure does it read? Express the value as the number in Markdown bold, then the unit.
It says **42** kPa
